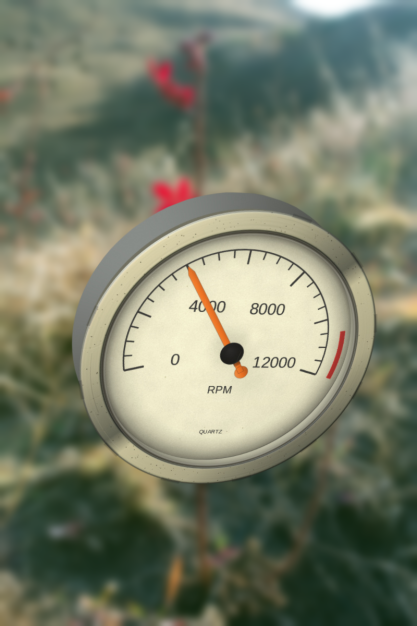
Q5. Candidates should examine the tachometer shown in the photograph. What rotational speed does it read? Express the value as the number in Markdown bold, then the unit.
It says **4000** rpm
